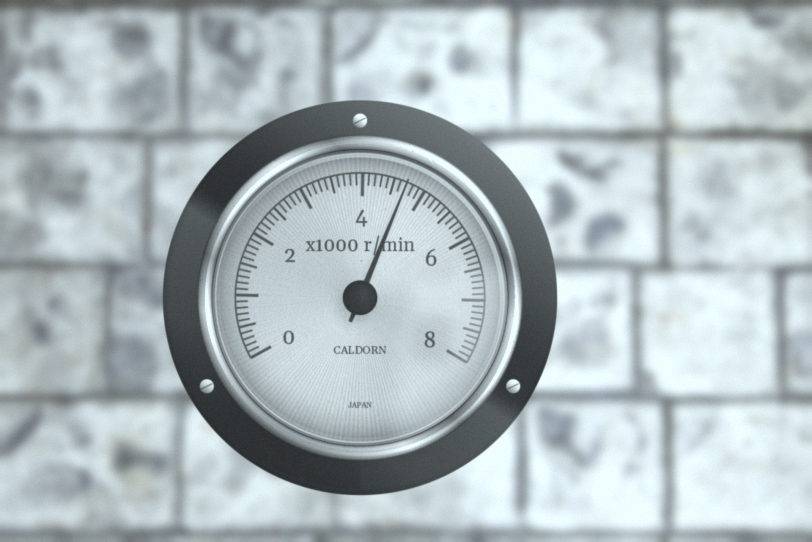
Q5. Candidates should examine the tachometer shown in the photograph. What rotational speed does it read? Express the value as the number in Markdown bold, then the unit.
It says **4700** rpm
